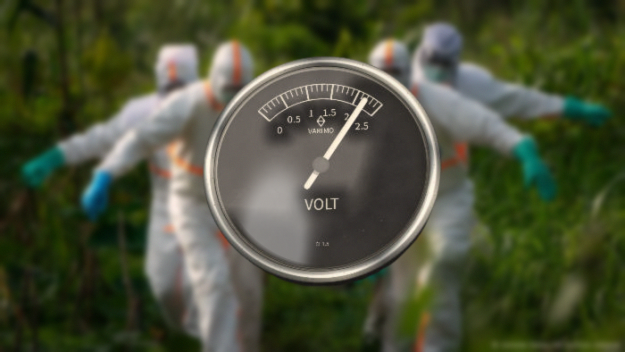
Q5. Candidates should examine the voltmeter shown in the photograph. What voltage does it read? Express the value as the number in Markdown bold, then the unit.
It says **2.2** V
